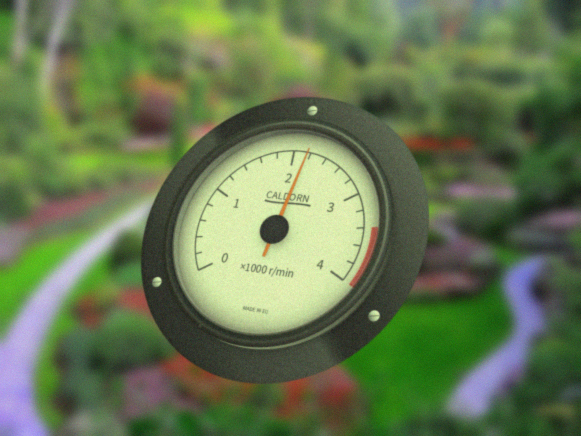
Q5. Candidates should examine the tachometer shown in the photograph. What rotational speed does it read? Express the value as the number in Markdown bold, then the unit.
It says **2200** rpm
